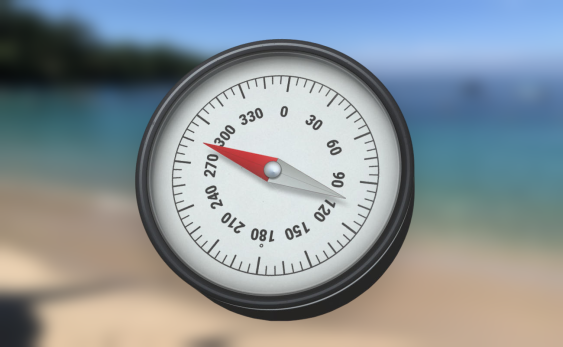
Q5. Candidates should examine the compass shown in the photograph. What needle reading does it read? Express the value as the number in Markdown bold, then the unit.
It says **285** °
